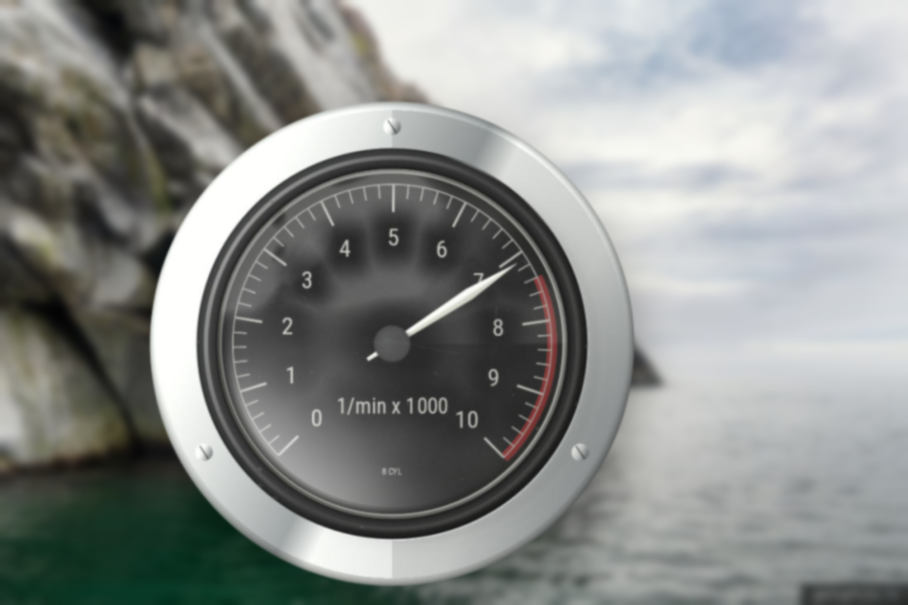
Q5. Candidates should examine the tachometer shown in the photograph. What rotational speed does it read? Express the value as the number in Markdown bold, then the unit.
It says **7100** rpm
